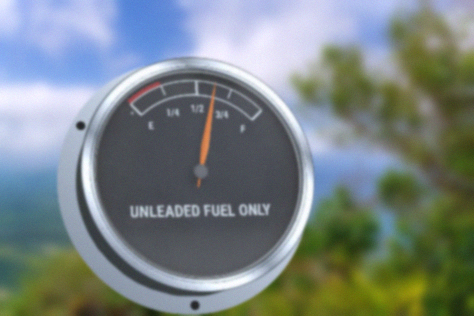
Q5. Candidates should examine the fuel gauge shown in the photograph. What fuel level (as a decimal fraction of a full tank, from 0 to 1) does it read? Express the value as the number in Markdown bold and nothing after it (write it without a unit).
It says **0.625**
